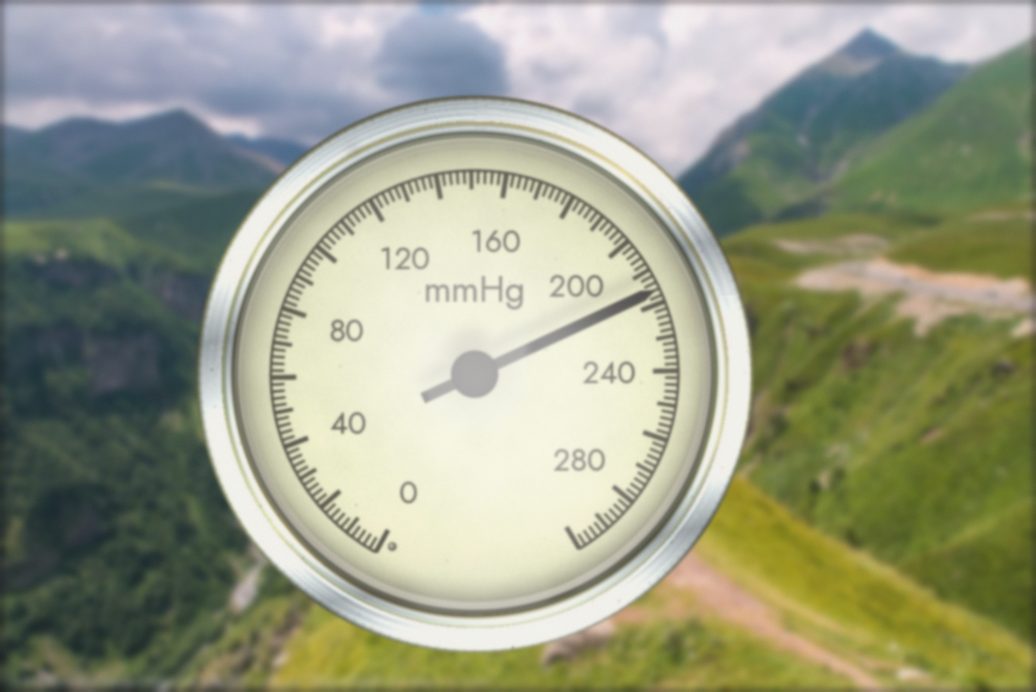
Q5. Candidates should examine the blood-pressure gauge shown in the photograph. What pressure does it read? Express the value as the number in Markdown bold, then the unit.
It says **216** mmHg
